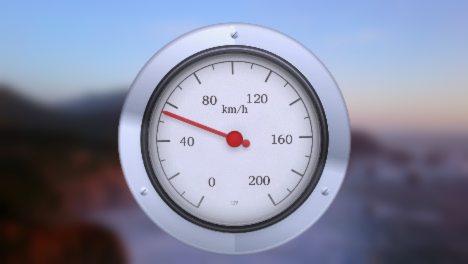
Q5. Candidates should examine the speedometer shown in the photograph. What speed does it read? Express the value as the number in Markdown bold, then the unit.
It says **55** km/h
